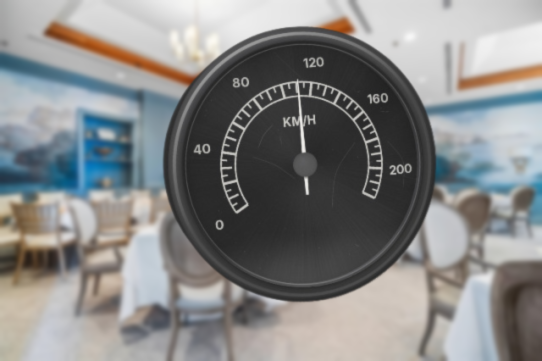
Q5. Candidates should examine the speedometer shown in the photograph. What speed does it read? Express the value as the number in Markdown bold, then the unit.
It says **110** km/h
